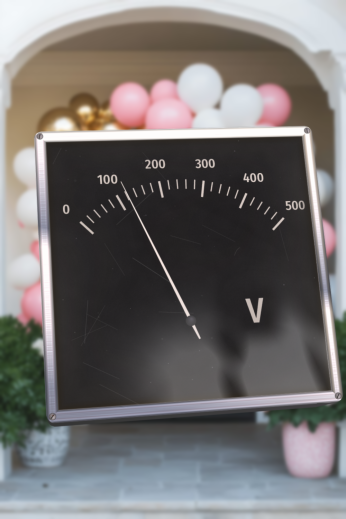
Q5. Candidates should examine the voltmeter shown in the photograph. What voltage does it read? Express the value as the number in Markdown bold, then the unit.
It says **120** V
